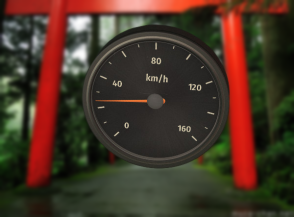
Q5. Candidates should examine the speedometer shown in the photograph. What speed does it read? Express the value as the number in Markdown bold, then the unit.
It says **25** km/h
